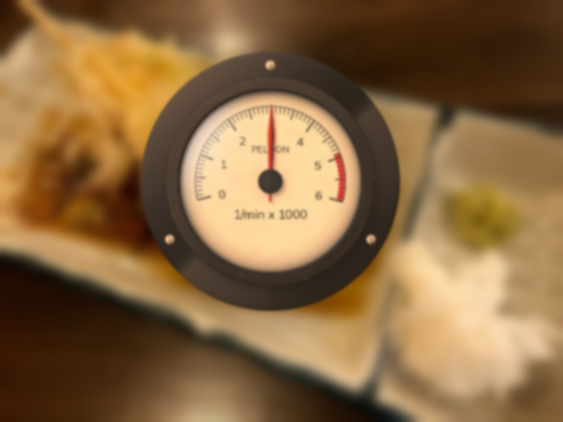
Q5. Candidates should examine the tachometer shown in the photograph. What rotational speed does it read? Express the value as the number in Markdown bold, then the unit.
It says **3000** rpm
